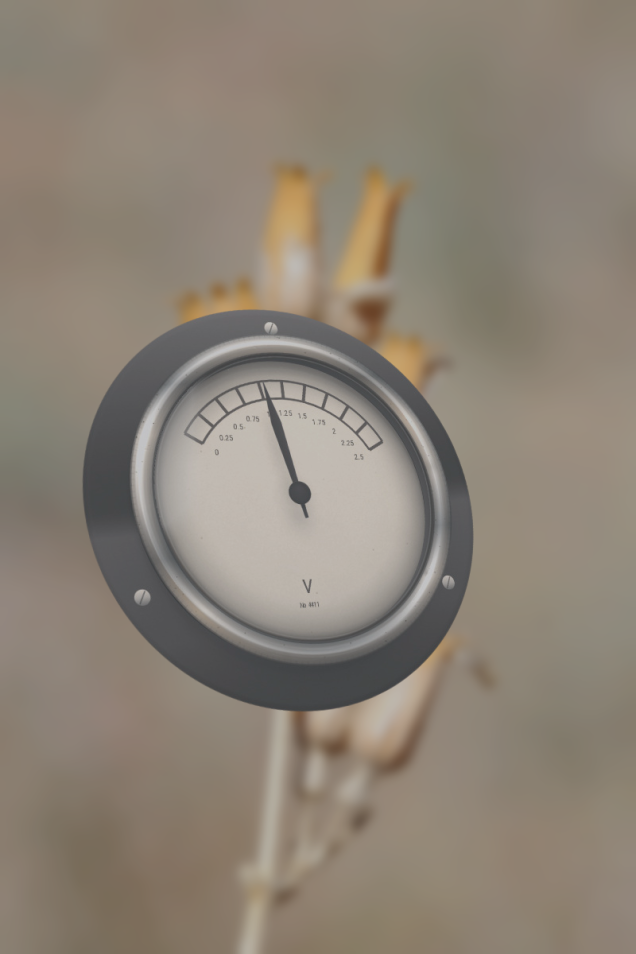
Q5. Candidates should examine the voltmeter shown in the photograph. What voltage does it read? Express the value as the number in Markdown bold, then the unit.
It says **1** V
